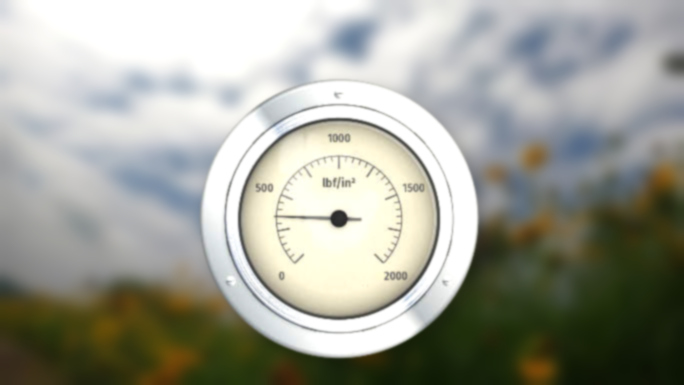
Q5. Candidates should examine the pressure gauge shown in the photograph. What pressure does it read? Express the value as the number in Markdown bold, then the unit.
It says **350** psi
